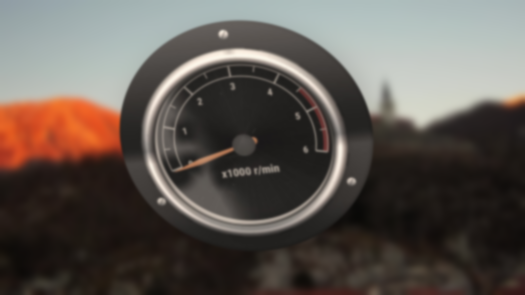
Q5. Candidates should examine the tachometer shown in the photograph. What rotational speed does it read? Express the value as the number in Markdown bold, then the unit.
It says **0** rpm
